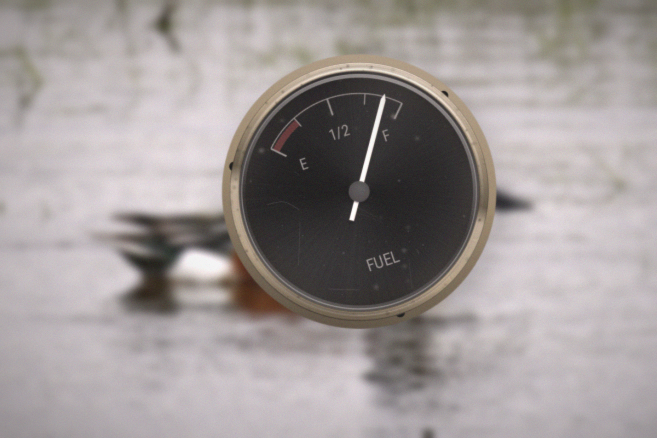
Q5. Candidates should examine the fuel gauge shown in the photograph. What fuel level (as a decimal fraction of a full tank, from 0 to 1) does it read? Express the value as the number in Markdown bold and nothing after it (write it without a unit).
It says **0.875**
